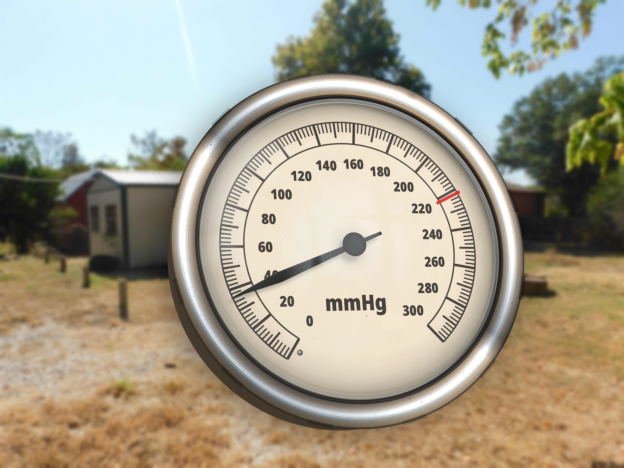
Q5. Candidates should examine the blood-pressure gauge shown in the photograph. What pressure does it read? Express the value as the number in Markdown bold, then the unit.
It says **36** mmHg
